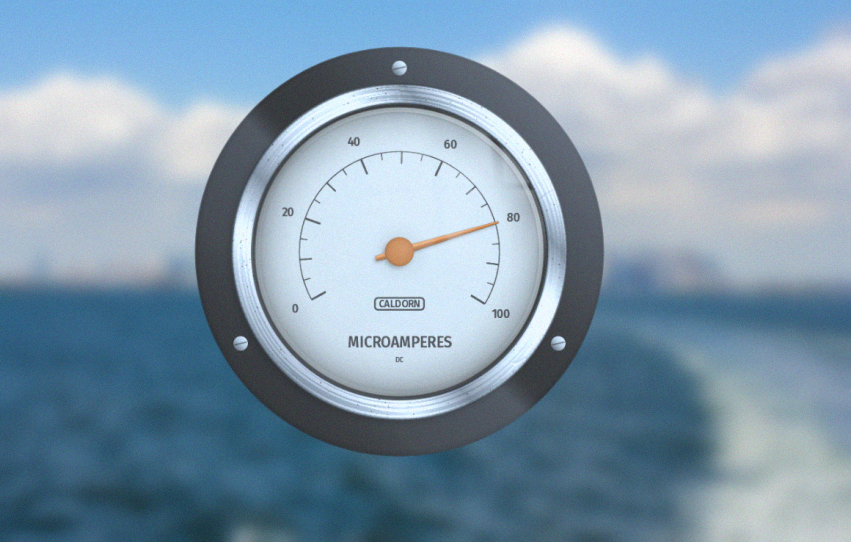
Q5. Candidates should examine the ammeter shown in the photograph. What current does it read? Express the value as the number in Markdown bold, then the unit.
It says **80** µA
